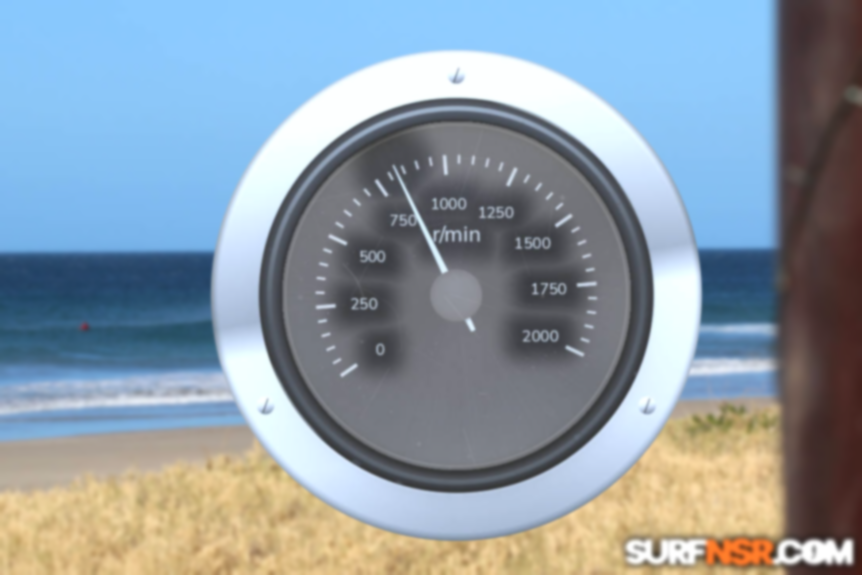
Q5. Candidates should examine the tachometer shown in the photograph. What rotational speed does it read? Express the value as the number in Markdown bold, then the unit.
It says **825** rpm
